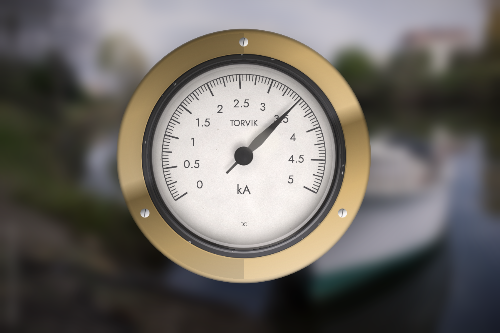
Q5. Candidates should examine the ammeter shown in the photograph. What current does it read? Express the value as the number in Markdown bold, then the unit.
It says **3.5** kA
